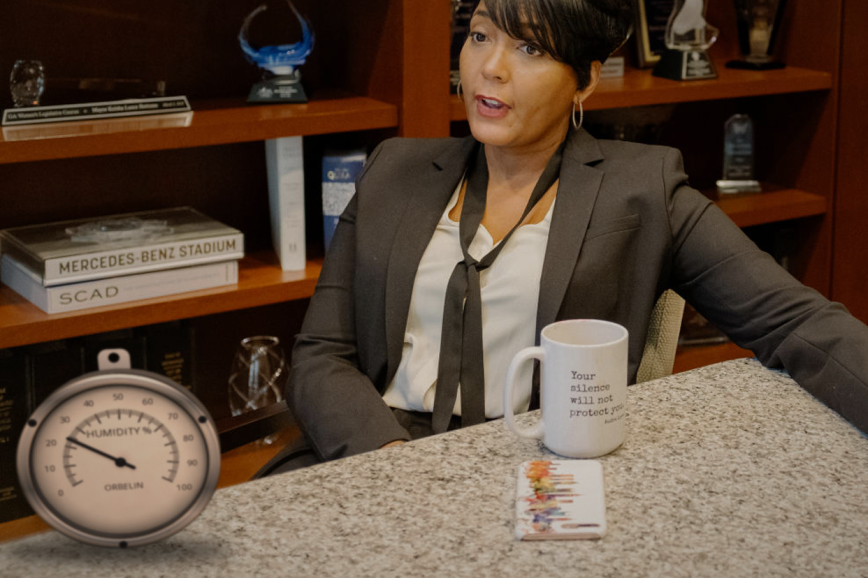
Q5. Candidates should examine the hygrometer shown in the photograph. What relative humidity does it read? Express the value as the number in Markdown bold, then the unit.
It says **25** %
